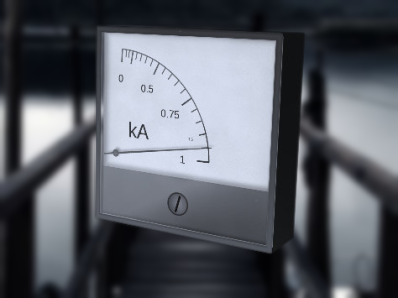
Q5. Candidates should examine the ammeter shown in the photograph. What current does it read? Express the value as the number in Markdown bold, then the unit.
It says **0.95** kA
